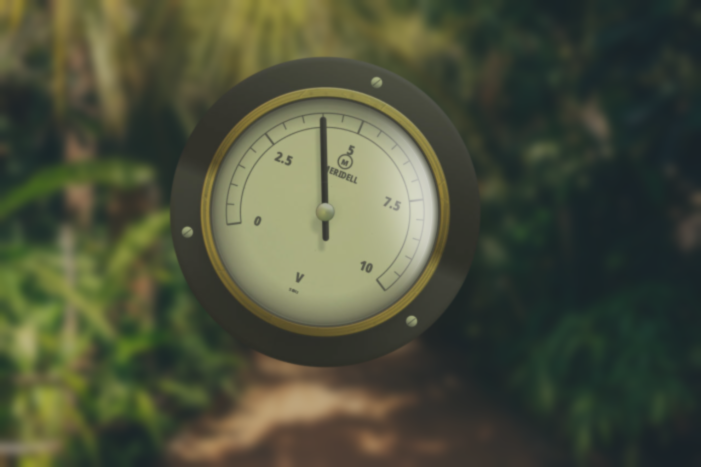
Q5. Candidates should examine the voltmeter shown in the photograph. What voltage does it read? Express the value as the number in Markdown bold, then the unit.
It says **4** V
